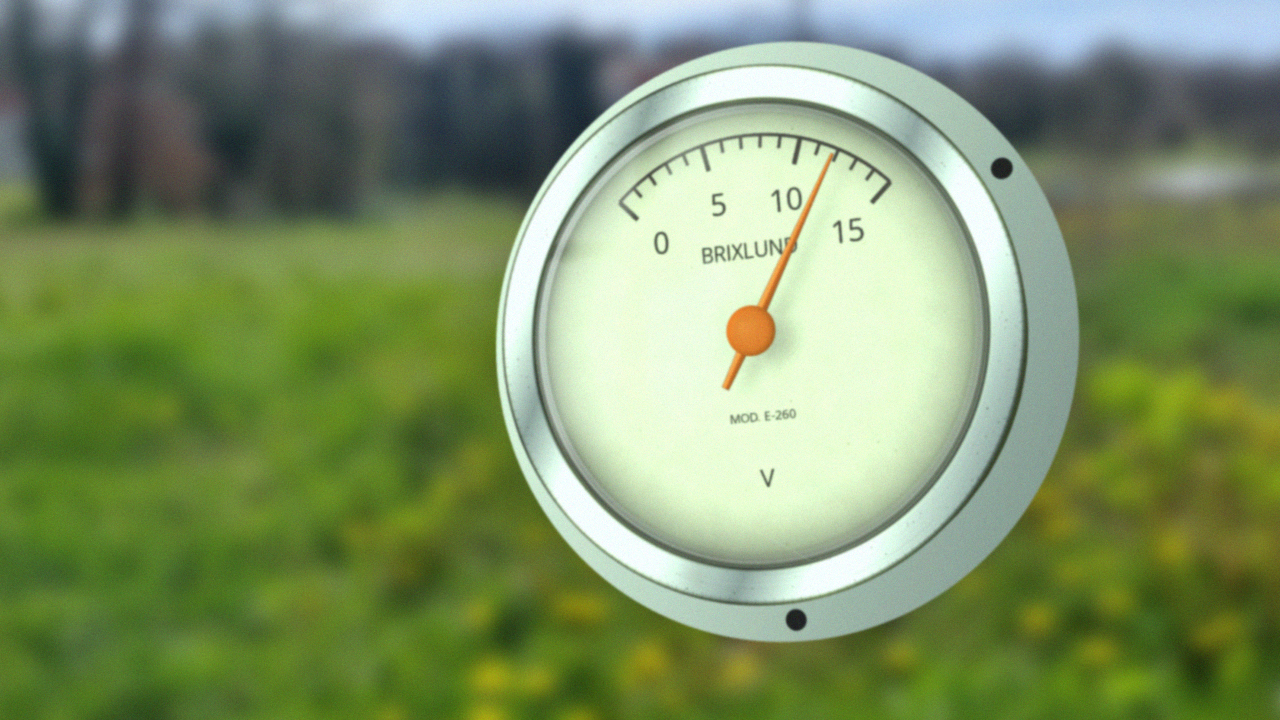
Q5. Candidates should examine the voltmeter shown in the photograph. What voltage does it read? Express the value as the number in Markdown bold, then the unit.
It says **12** V
